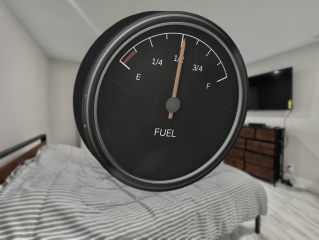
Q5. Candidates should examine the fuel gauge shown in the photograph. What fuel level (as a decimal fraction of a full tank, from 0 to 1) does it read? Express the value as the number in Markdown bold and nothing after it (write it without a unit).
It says **0.5**
